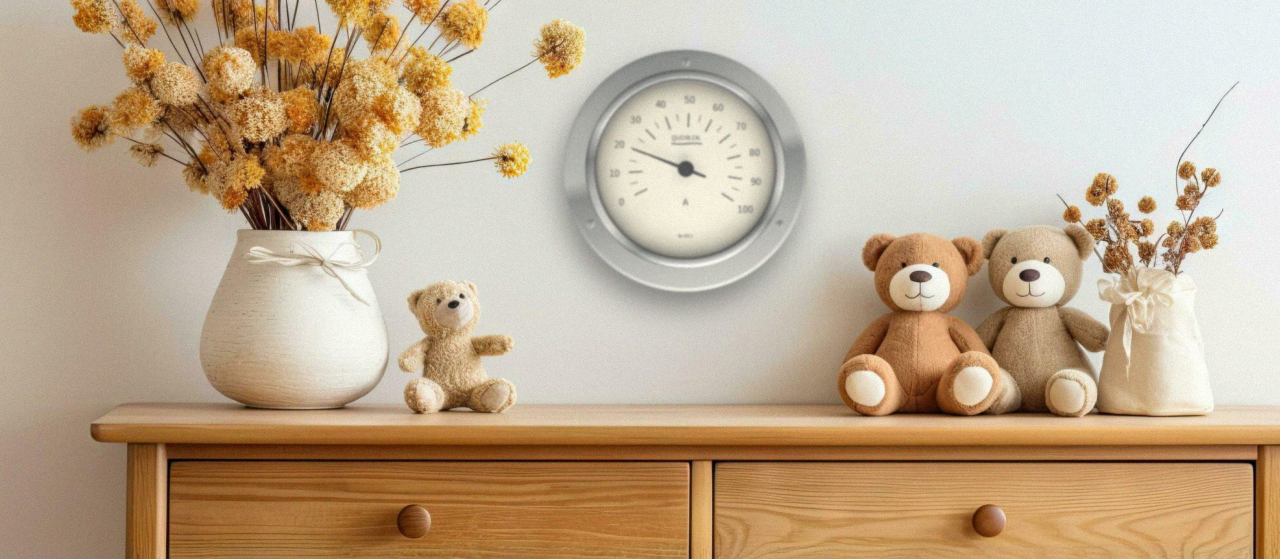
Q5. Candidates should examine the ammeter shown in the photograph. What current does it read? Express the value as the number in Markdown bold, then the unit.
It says **20** A
